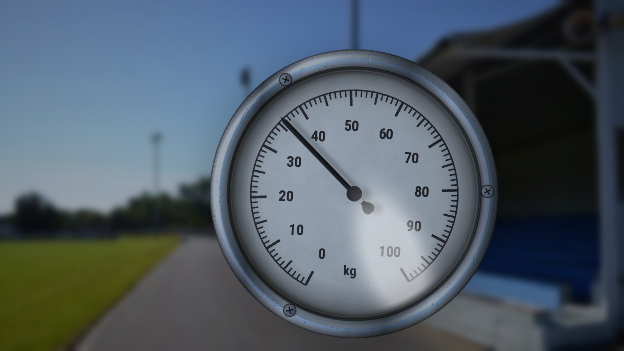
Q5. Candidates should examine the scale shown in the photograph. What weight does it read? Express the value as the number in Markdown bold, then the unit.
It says **36** kg
